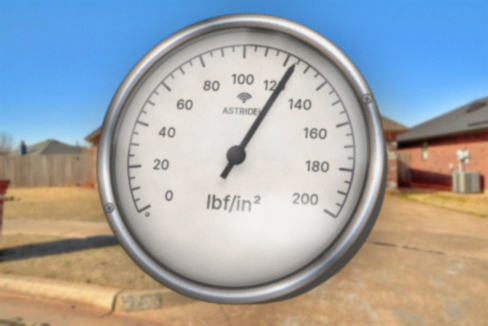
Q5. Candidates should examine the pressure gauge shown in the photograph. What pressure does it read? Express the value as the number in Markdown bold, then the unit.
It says **125** psi
